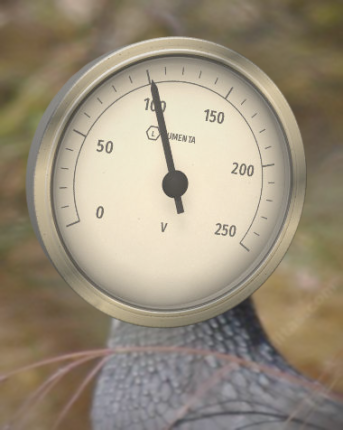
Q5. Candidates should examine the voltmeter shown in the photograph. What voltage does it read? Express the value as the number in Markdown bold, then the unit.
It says **100** V
